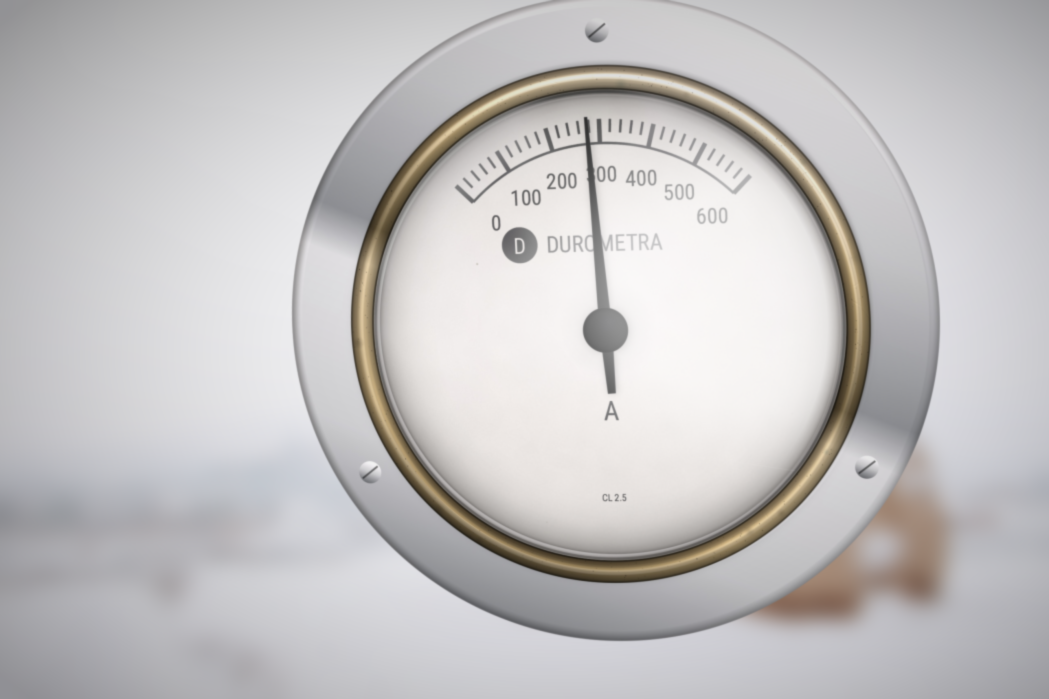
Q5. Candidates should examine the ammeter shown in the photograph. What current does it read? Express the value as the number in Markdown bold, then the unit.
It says **280** A
